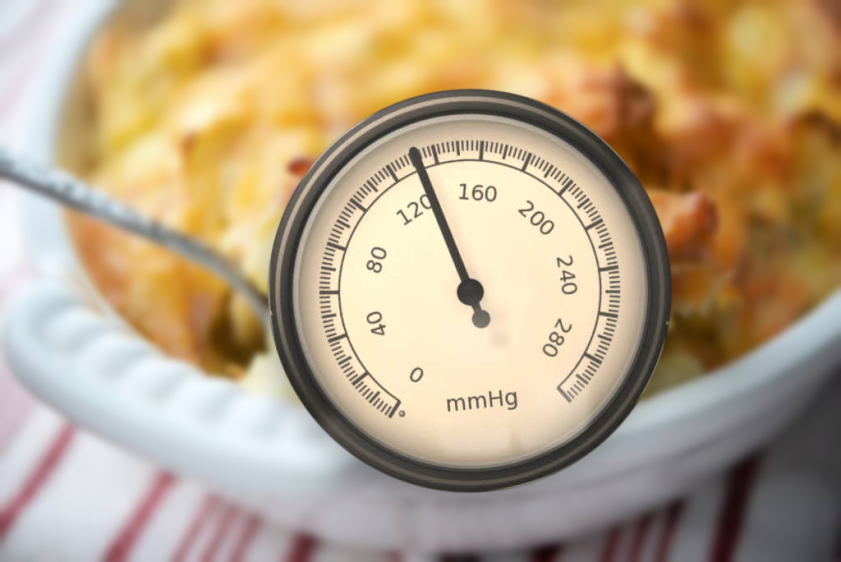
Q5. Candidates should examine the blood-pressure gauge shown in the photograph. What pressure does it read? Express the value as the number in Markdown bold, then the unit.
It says **132** mmHg
